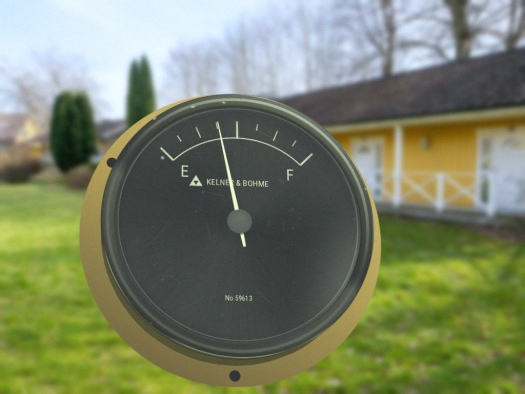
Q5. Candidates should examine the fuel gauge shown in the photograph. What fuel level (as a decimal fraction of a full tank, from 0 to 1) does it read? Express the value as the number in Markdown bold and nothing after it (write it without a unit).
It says **0.375**
